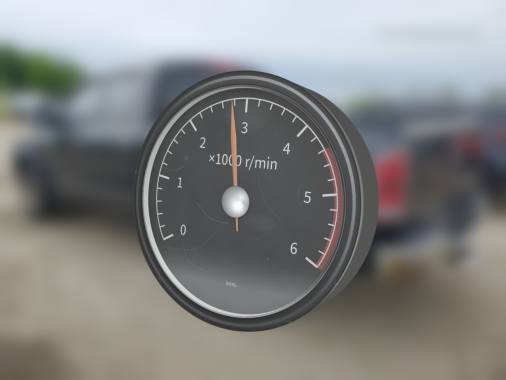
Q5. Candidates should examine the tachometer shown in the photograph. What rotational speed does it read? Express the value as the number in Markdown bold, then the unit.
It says **2800** rpm
